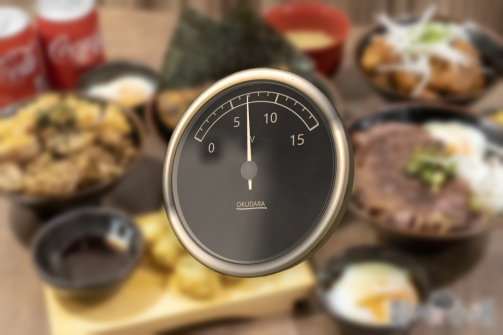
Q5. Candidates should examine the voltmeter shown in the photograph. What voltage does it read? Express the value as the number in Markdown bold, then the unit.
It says **7** V
